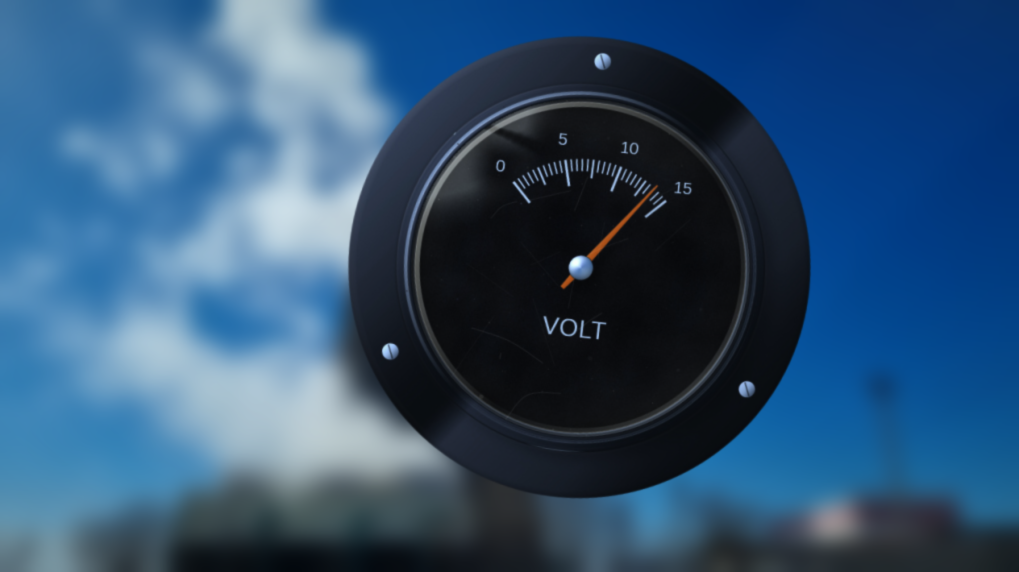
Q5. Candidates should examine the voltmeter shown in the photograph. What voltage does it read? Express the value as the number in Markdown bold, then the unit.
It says **13.5** V
